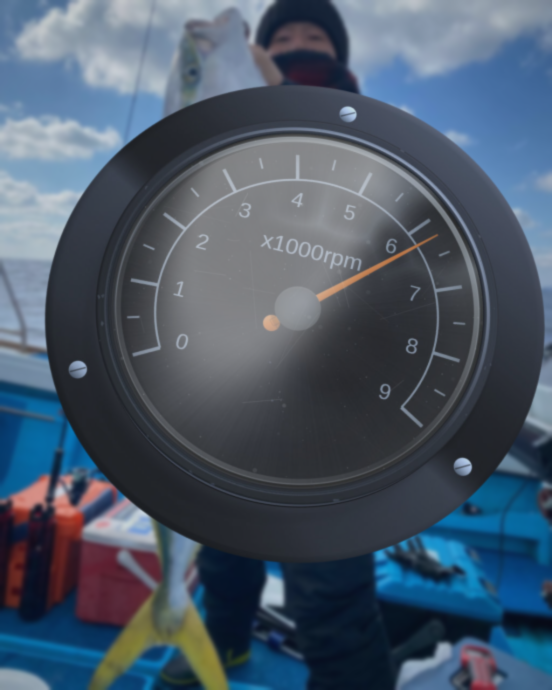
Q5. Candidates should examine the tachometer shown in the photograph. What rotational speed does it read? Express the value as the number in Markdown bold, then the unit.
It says **6250** rpm
